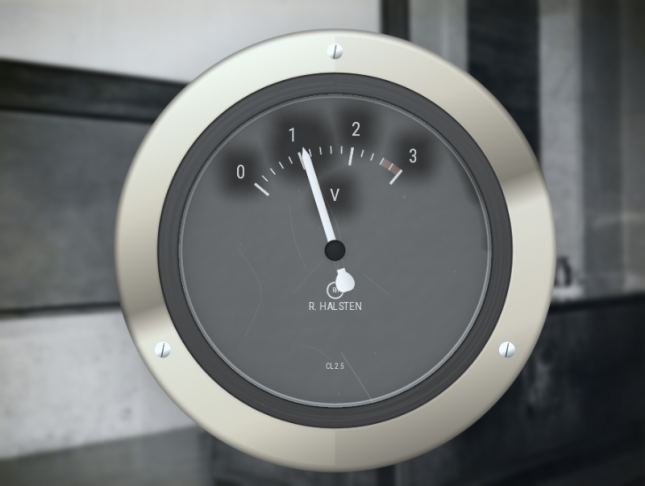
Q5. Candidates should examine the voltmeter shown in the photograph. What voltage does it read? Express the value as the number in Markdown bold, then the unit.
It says **1.1** V
